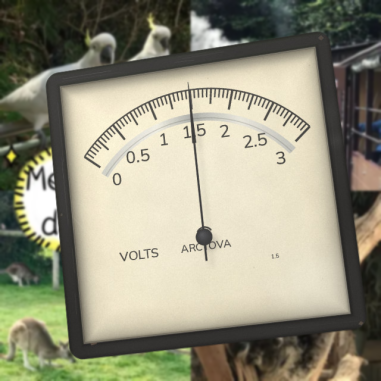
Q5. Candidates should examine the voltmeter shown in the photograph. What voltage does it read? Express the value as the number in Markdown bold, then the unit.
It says **1.5** V
